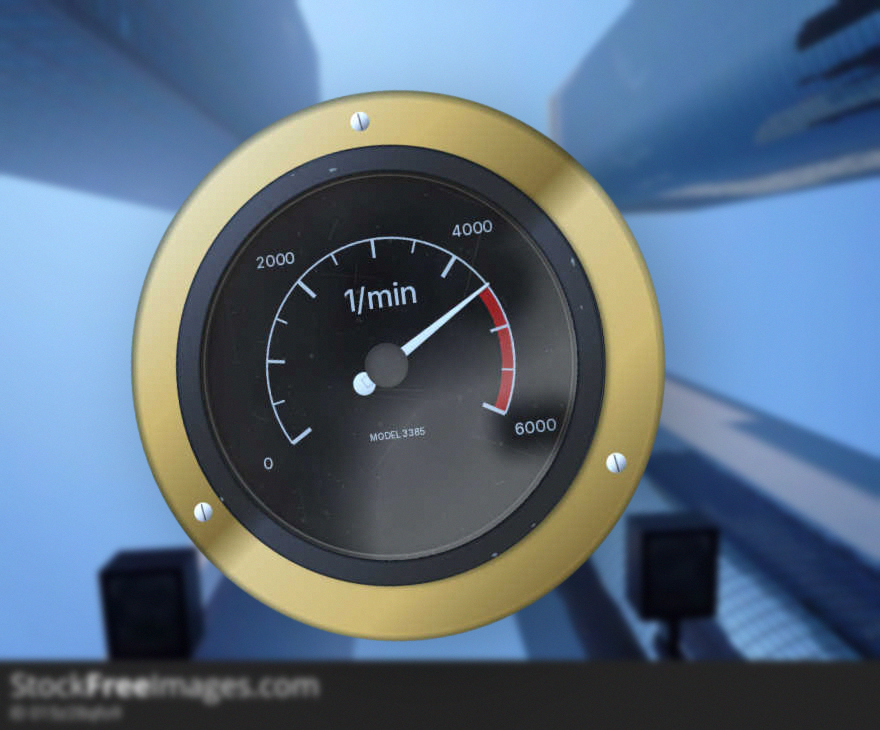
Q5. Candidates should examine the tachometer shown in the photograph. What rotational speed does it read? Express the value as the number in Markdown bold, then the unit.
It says **4500** rpm
